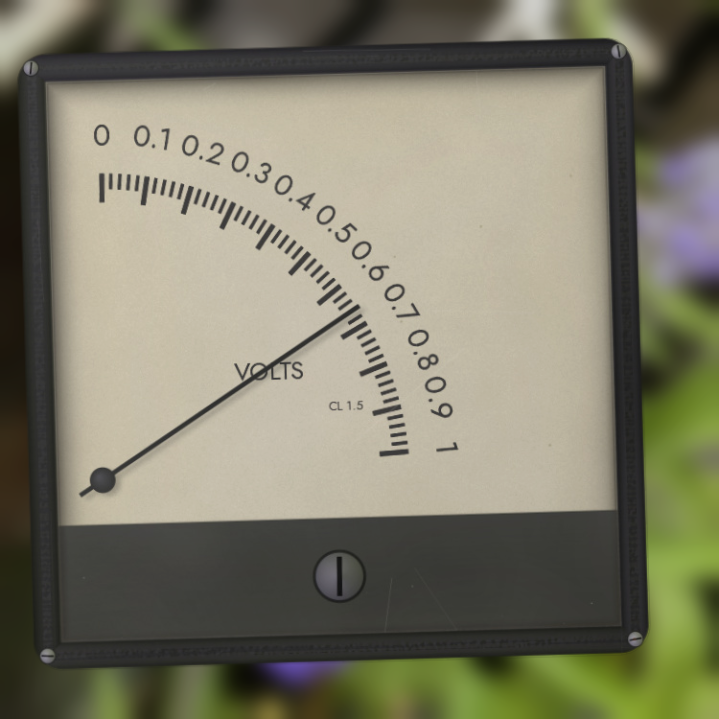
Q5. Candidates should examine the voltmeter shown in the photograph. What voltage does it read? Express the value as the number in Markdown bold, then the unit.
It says **0.66** V
